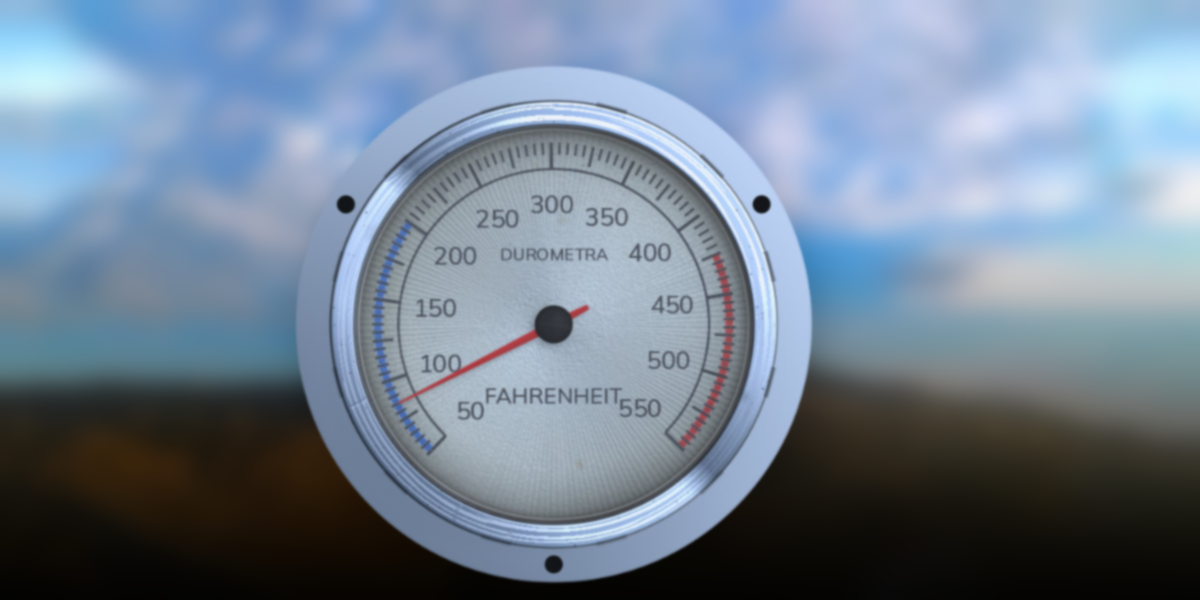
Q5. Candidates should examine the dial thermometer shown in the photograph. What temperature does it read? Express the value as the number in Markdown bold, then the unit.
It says **85** °F
